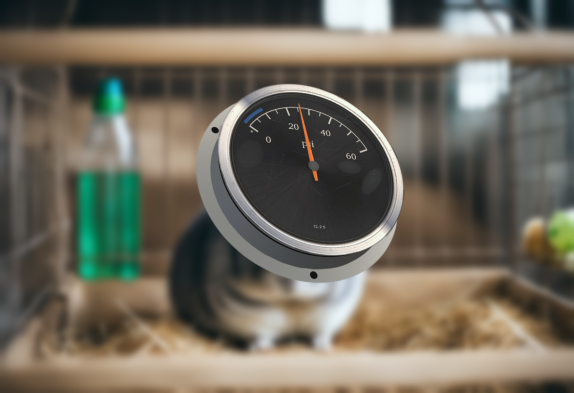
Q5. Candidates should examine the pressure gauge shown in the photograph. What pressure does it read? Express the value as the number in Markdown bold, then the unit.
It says **25** psi
